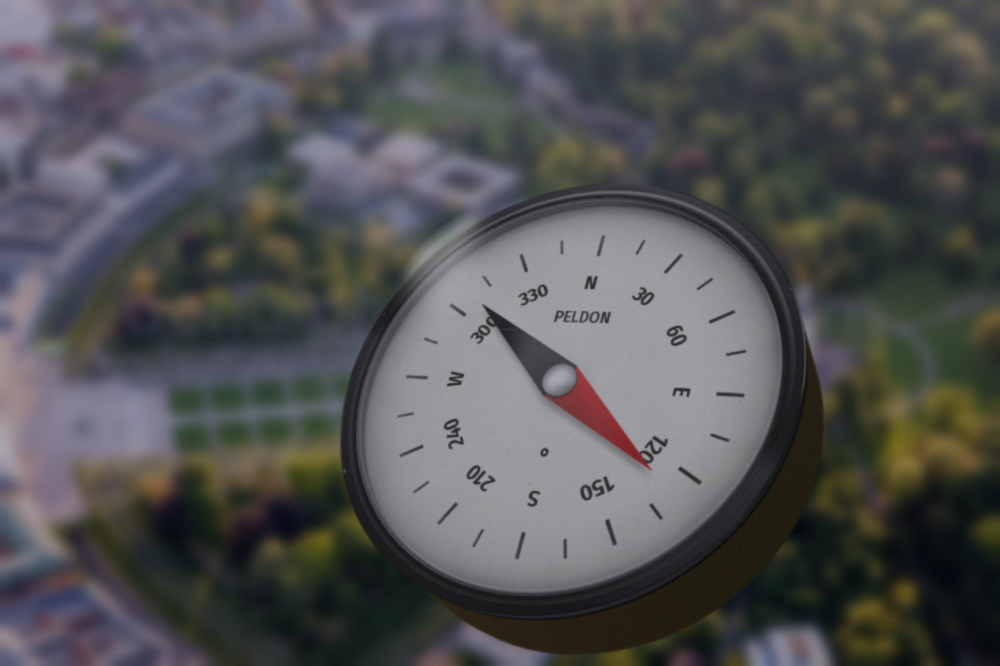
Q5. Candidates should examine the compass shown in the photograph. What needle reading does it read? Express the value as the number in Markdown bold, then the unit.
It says **127.5** °
